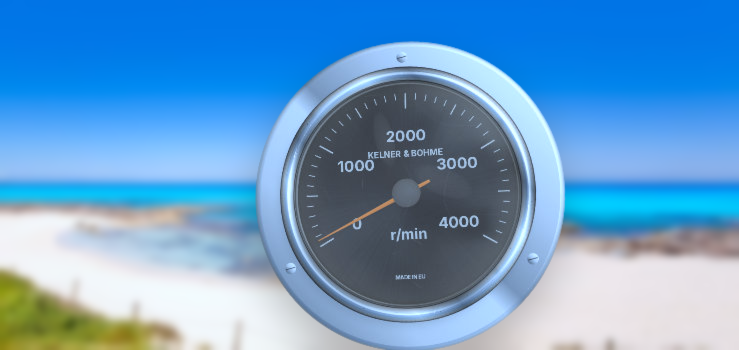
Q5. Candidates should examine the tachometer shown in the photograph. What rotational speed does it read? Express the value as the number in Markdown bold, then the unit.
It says **50** rpm
